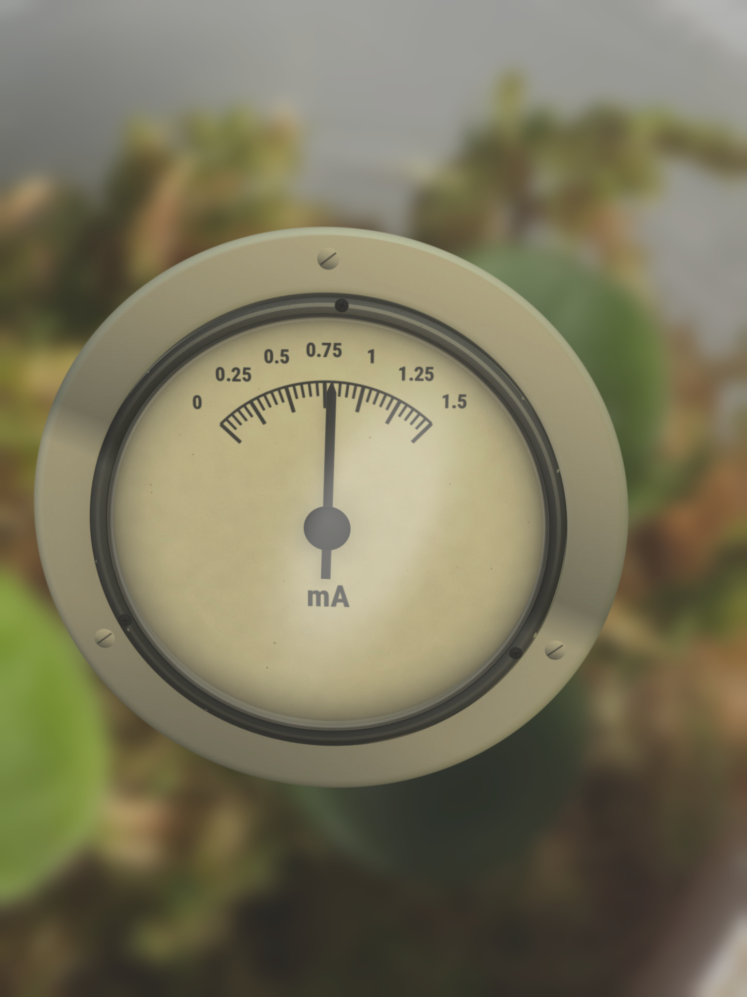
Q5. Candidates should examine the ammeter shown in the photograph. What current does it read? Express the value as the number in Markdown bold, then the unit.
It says **0.8** mA
